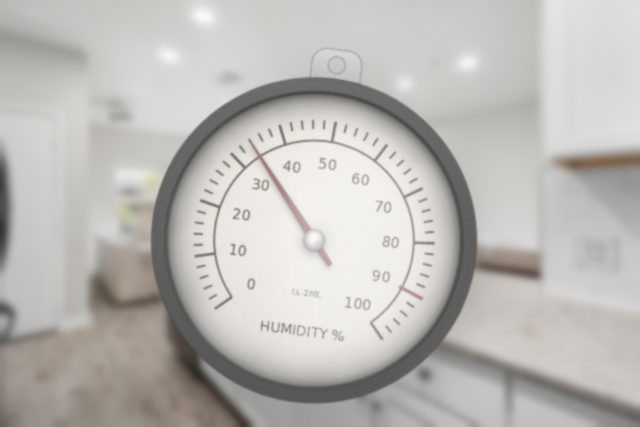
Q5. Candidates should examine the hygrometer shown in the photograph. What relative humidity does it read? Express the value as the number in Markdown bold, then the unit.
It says **34** %
